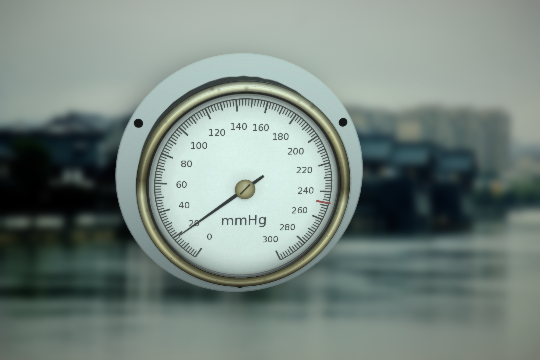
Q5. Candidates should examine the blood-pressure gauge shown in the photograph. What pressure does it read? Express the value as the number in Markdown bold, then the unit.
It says **20** mmHg
